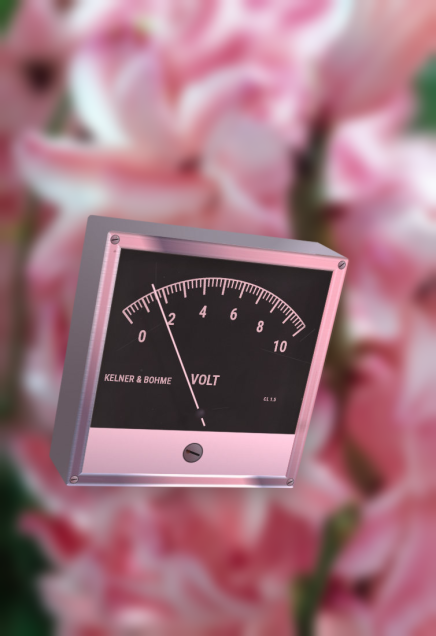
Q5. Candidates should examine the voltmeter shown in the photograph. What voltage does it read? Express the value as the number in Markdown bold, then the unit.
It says **1.6** V
